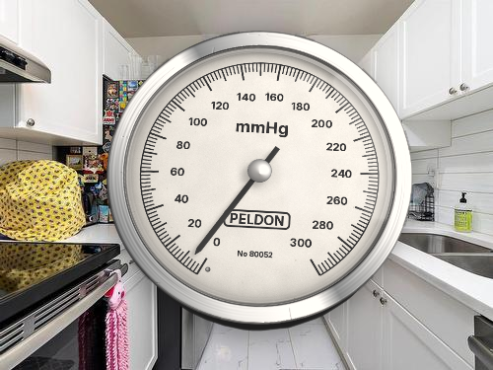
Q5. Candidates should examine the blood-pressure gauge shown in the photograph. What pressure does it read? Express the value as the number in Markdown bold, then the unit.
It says **6** mmHg
